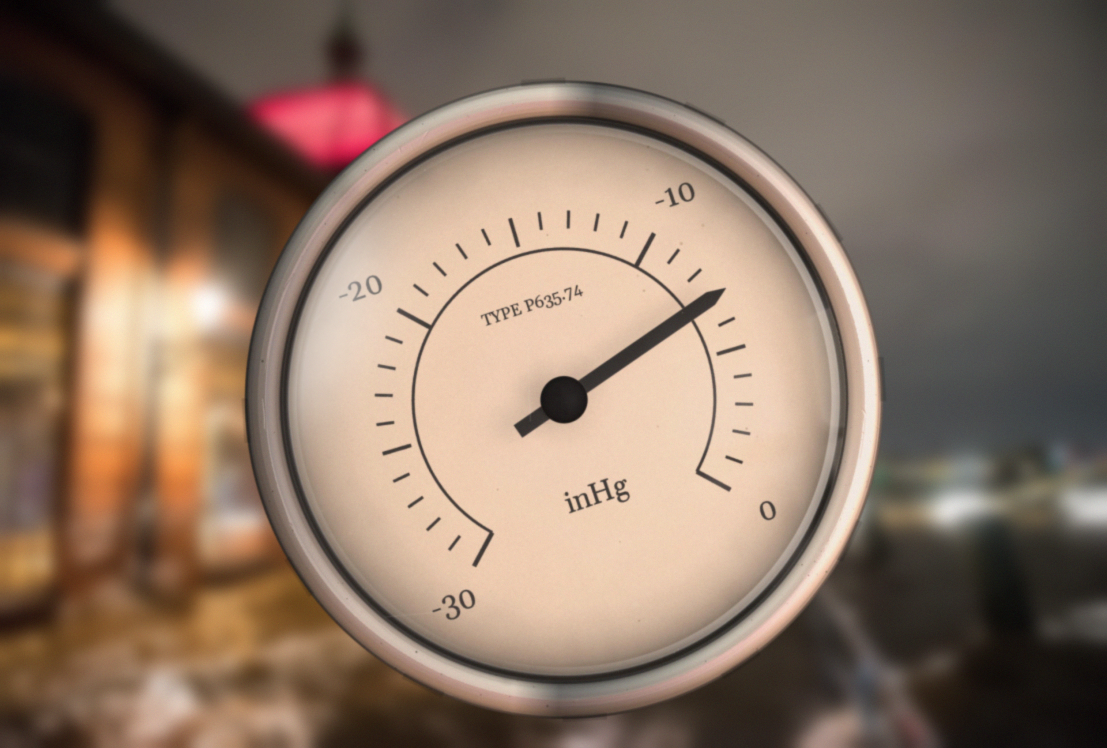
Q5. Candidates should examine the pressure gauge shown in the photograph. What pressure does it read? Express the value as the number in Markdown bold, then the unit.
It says **-7** inHg
